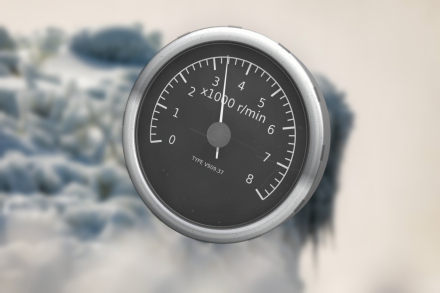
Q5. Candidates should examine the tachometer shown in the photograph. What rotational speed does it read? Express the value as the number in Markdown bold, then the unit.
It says **3400** rpm
